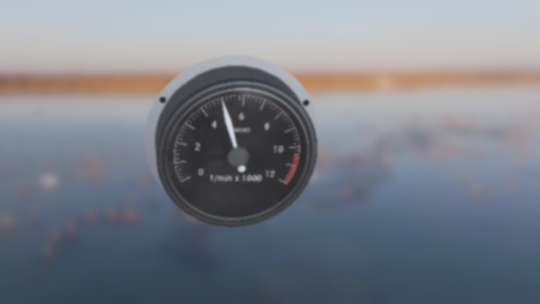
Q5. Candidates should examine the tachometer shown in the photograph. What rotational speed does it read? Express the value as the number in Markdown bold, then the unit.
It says **5000** rpm
